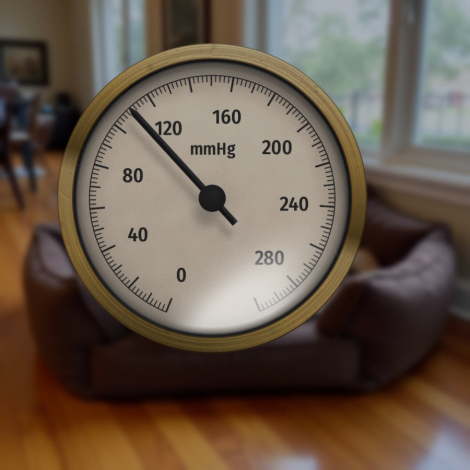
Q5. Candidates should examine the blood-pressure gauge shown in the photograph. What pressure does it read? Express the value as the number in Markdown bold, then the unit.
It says **110** mmHg
